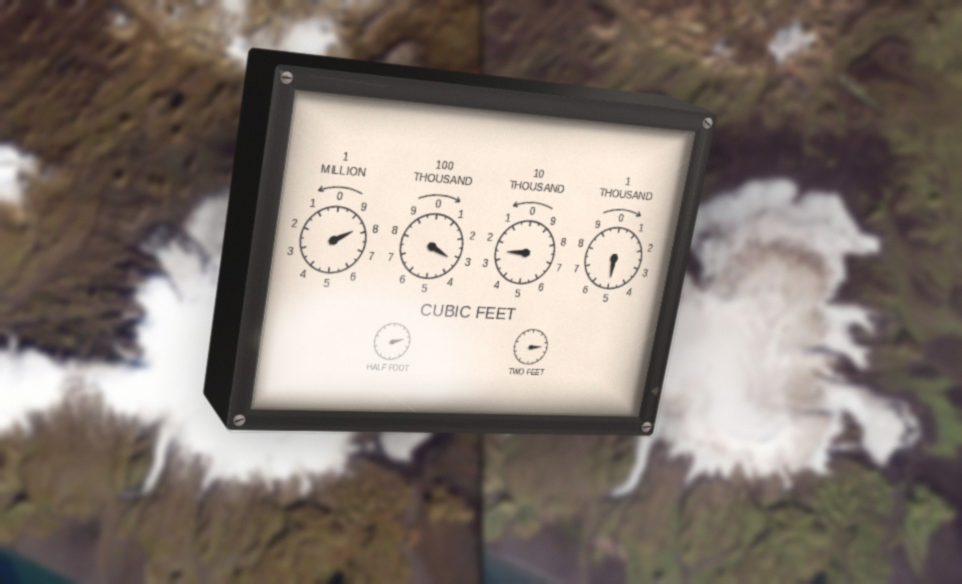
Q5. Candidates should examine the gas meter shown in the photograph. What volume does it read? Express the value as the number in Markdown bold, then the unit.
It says **832500** ft³
